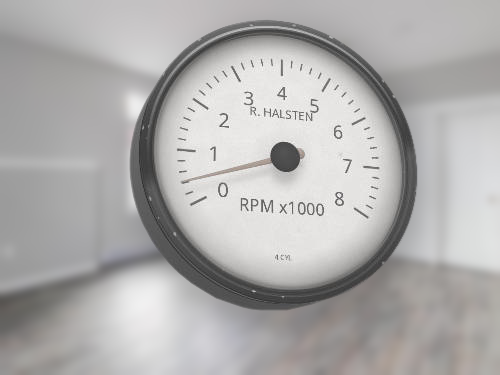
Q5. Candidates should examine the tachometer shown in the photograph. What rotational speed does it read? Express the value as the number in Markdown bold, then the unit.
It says **400** rpm
